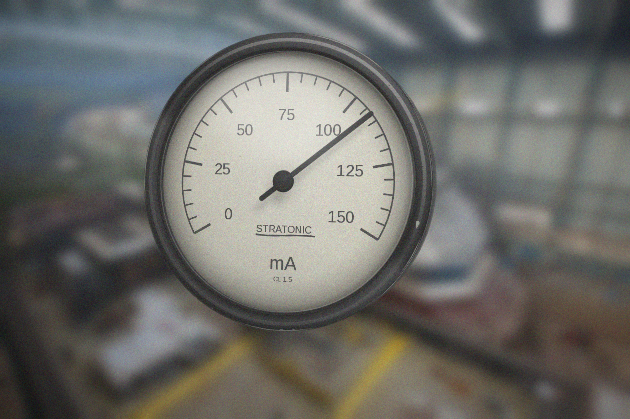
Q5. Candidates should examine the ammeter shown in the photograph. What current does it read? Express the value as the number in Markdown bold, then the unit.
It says **107.5** mA
